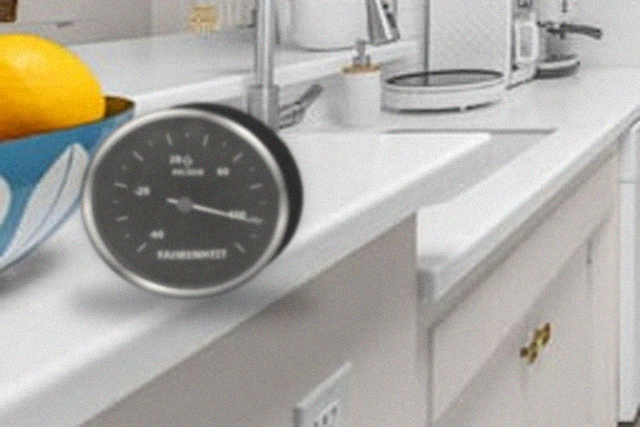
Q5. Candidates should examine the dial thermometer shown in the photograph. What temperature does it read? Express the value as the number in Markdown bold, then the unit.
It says **100** °F
